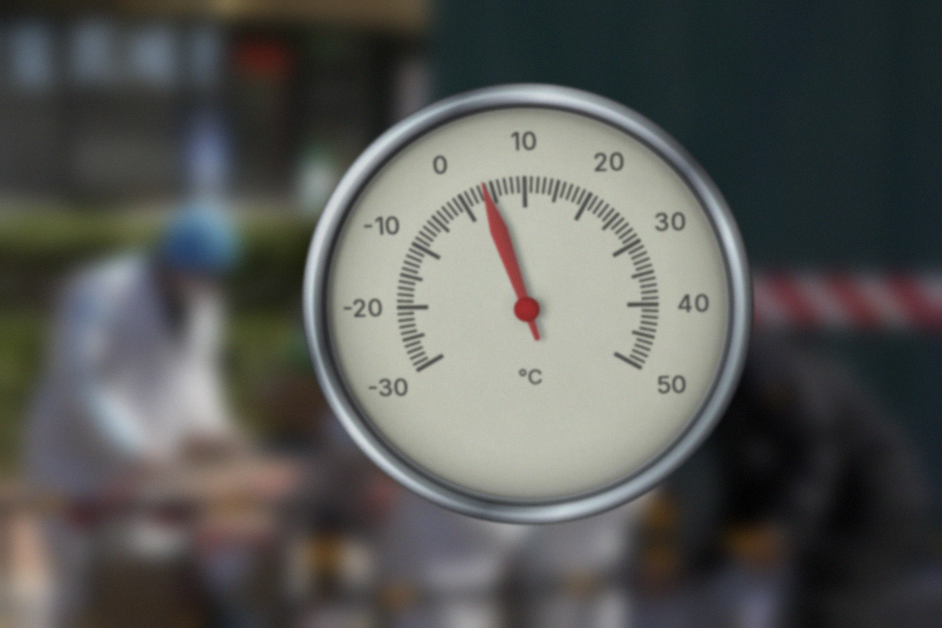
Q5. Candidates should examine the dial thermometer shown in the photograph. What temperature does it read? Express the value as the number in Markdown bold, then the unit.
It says **4** °C
